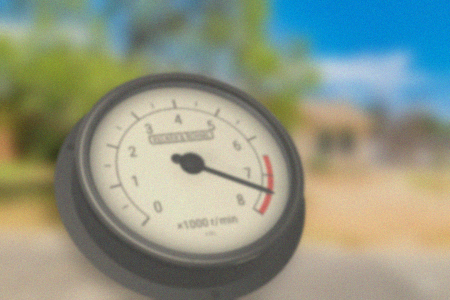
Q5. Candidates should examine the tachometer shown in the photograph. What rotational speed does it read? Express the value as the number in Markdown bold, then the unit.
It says **7500** rpm
